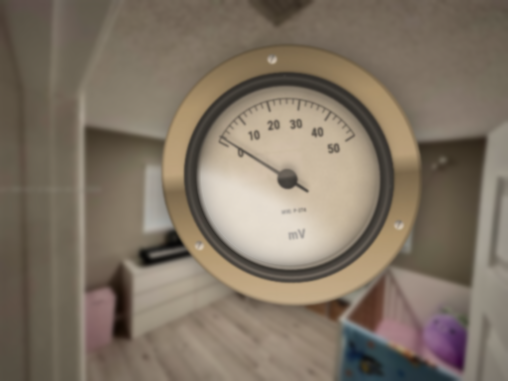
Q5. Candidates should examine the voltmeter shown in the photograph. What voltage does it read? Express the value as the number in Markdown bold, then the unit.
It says **2** mV
